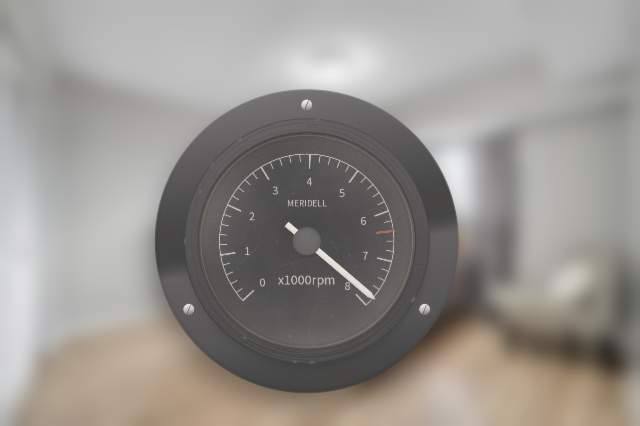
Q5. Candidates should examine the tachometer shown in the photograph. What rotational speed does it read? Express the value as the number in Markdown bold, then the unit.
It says **7800** rpm
